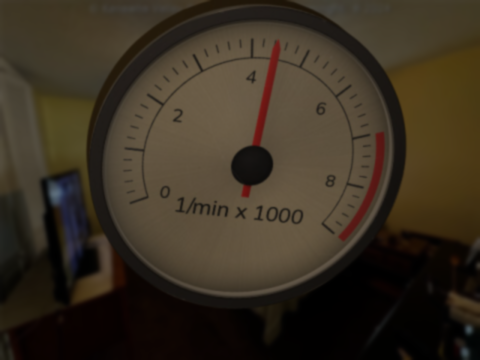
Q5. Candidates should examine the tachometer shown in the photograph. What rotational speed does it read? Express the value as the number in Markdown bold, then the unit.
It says **4400** rpm
